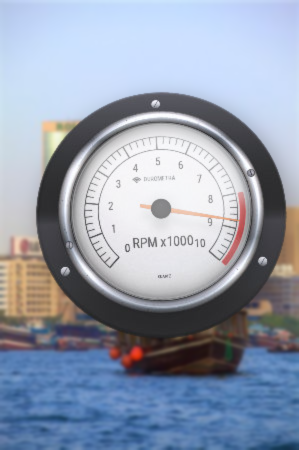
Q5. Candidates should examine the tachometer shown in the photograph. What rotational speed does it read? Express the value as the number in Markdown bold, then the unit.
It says **8800** rpm
